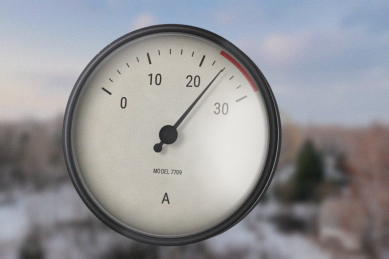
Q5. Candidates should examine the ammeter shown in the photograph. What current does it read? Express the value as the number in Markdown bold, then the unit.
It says **24** A
